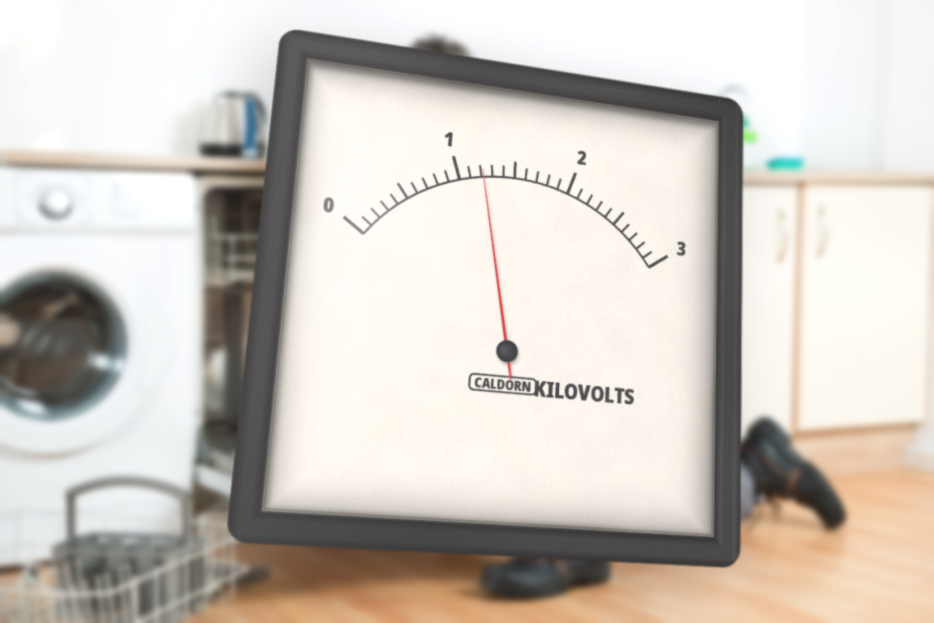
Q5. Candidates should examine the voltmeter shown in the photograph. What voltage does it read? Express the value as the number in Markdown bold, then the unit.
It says **1.2** kV
